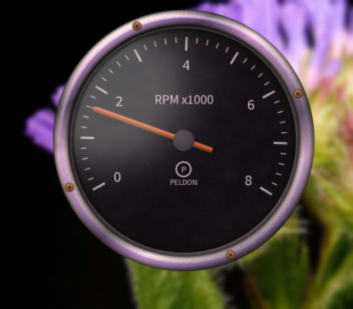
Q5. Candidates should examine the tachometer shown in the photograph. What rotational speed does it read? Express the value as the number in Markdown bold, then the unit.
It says **1600** rpm
